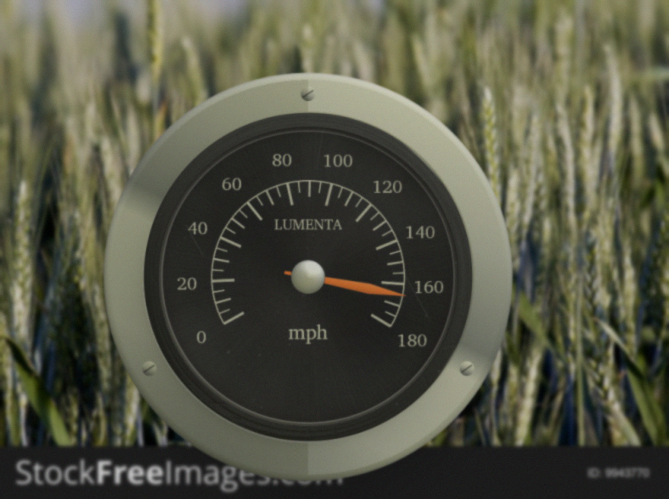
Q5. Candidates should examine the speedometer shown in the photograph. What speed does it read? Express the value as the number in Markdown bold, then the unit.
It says **165** mph
